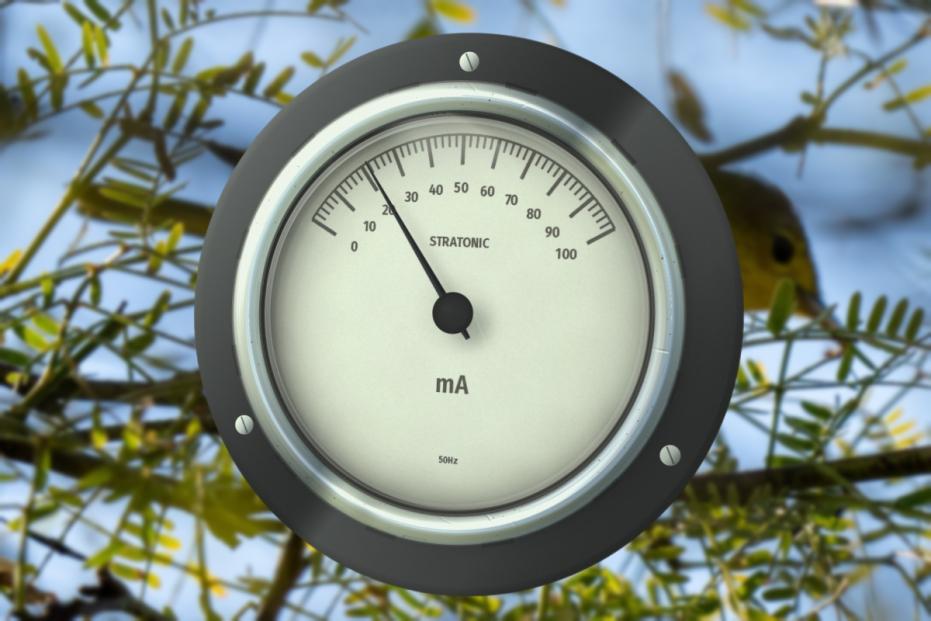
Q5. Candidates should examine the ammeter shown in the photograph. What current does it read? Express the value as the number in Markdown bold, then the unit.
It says **22** mA
